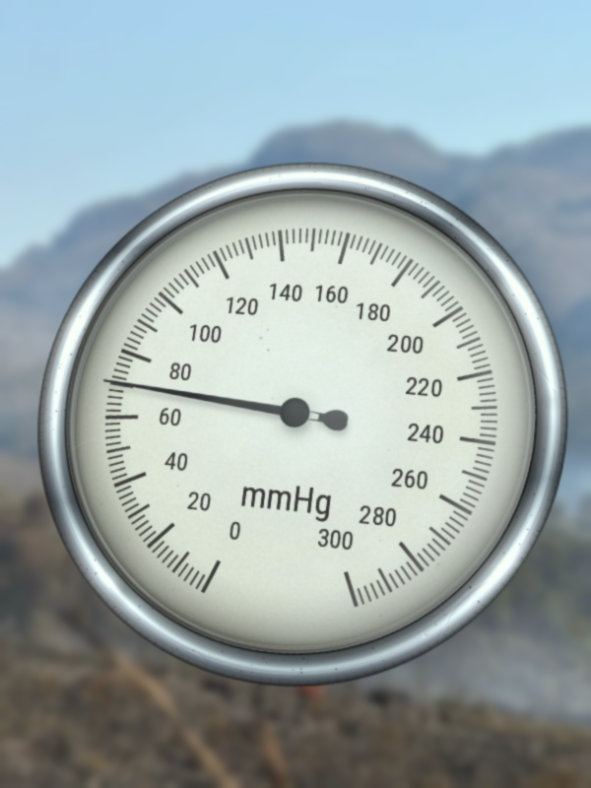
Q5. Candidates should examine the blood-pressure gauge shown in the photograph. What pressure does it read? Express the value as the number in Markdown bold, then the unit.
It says **70** mmHg
